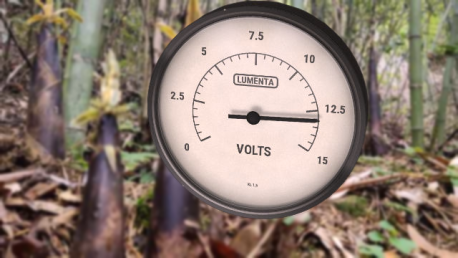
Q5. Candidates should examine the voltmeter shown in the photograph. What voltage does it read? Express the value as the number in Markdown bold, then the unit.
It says **13** V
